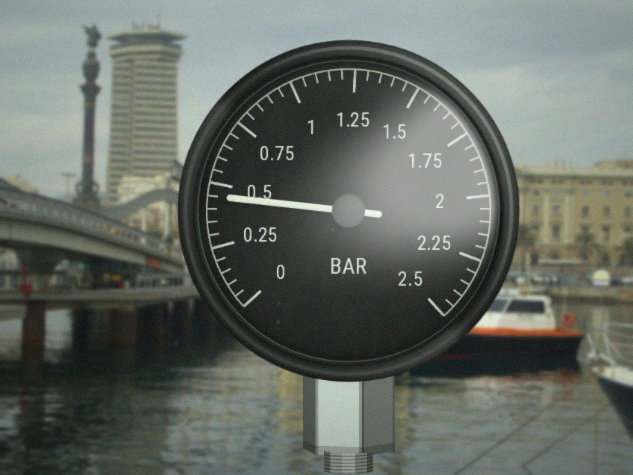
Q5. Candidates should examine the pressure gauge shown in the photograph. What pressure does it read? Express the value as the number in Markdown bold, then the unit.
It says **0.45** bar
